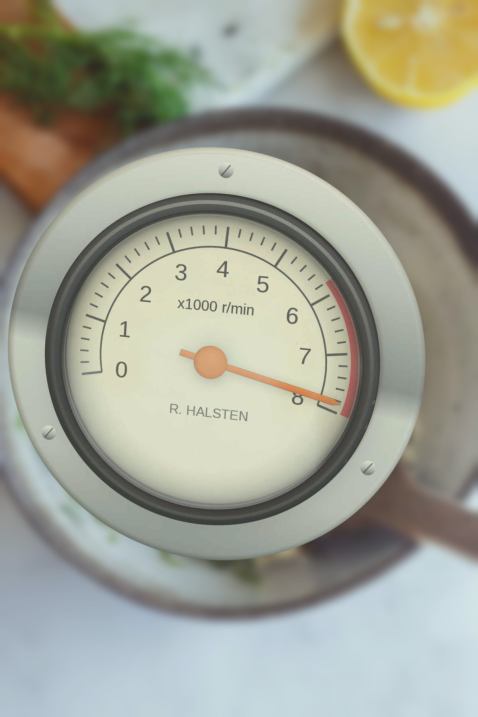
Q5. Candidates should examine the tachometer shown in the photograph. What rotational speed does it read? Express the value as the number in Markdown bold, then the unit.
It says **7800** rpm
